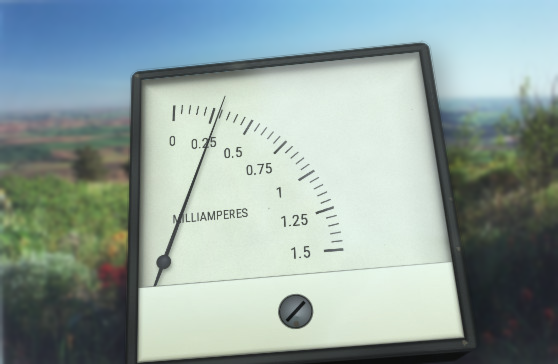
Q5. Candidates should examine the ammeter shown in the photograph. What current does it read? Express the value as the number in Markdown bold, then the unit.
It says **0.3** mA
